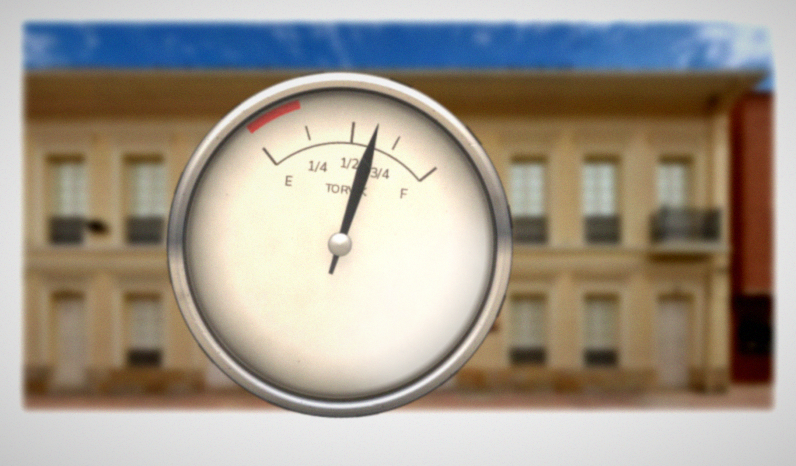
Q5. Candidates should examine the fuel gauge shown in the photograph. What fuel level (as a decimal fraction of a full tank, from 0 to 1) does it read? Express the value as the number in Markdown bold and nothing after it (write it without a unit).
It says **0.625**
